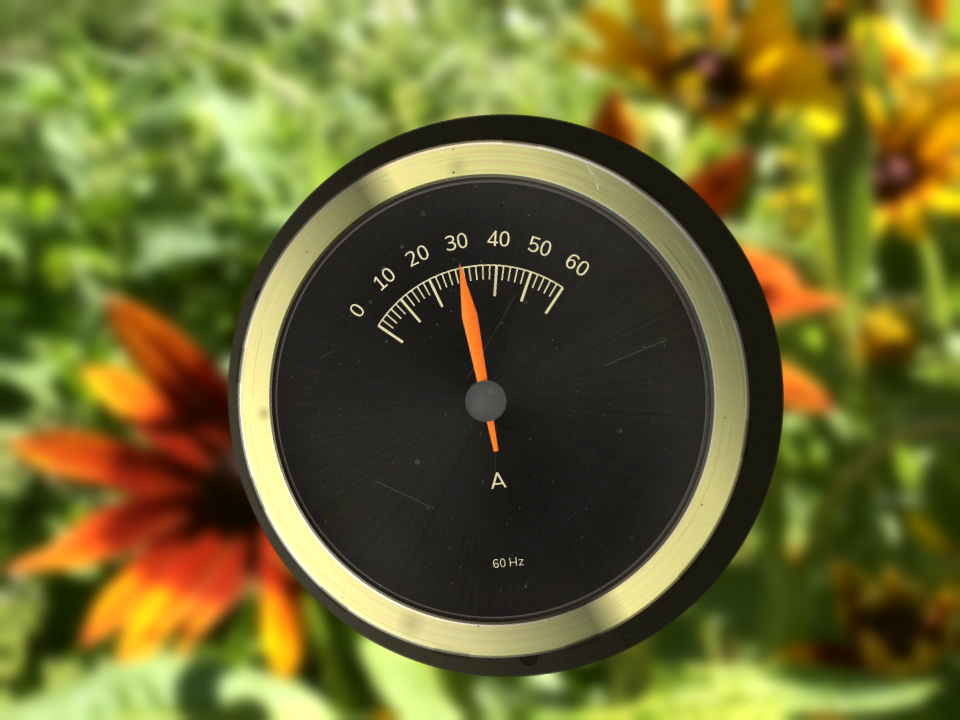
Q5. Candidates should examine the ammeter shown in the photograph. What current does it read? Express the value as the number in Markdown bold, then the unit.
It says **30** A
